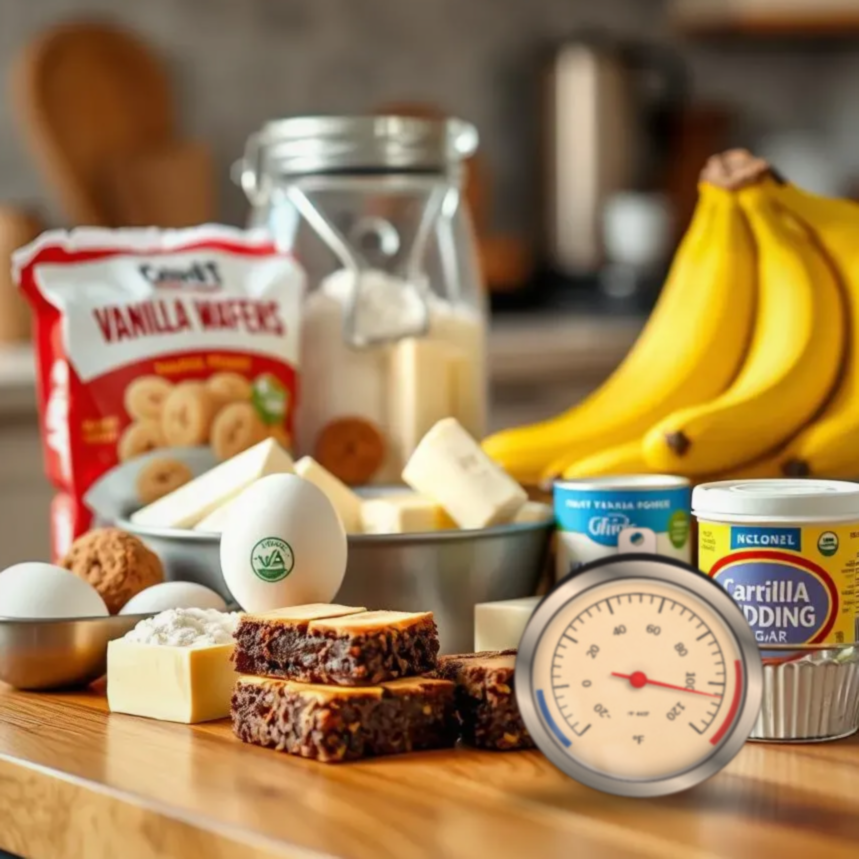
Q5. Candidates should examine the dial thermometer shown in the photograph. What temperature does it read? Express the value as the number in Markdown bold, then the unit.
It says **104** °F
